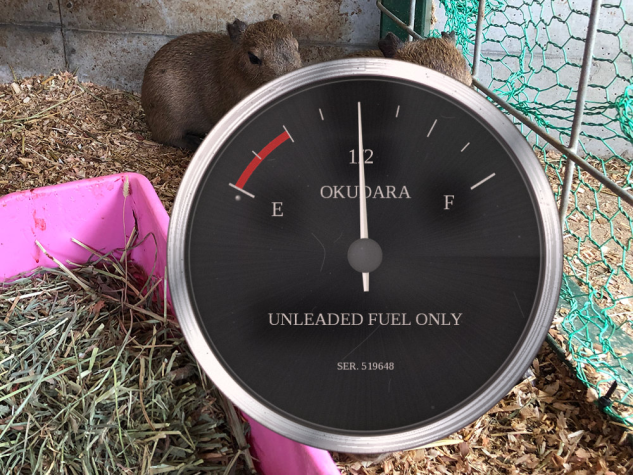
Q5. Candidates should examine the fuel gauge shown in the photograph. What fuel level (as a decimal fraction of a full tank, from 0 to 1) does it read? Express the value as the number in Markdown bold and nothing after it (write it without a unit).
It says **0.5**
